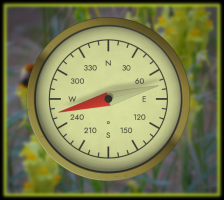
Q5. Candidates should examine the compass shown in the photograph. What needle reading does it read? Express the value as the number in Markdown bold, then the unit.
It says **255** °
